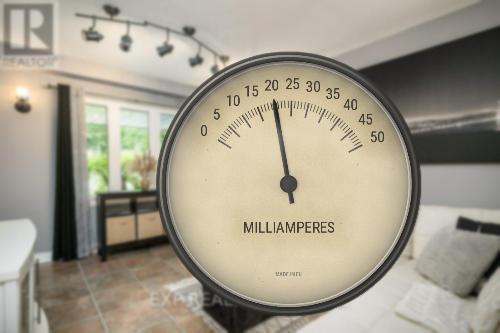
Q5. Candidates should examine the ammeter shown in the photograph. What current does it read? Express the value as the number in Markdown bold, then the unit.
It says **20** mA
